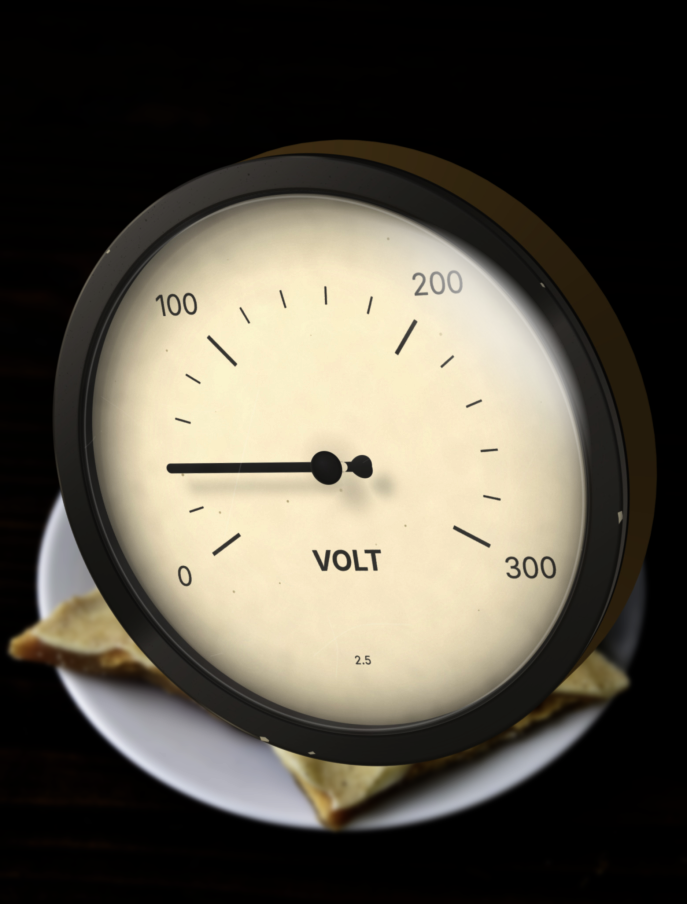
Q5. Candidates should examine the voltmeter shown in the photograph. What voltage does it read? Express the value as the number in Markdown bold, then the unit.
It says **40** V
